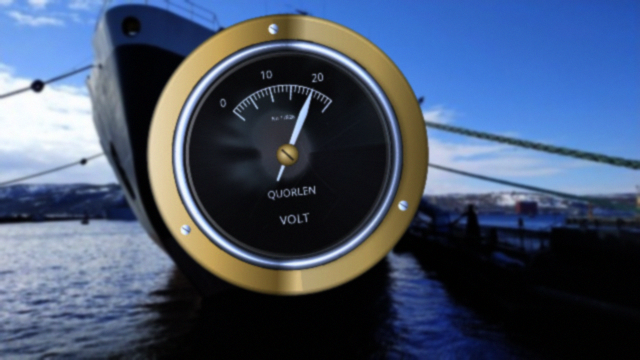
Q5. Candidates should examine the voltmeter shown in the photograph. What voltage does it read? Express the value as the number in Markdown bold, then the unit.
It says **20** V
